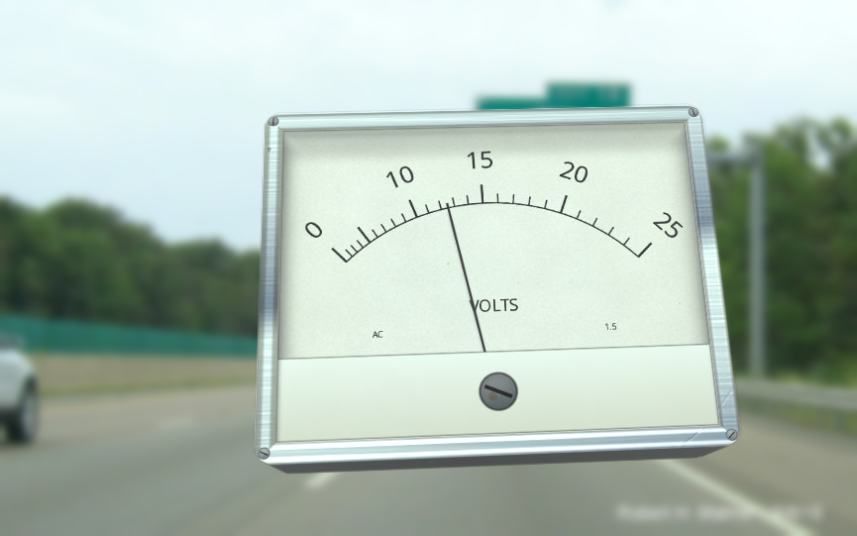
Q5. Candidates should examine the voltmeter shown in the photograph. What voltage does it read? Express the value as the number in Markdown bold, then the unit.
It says **12.5** V
